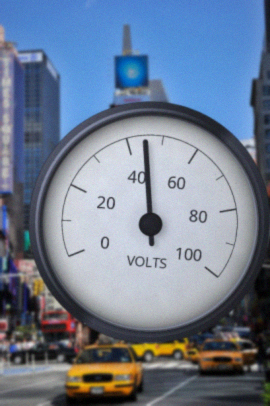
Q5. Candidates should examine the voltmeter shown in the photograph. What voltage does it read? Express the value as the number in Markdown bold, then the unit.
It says **45** V
